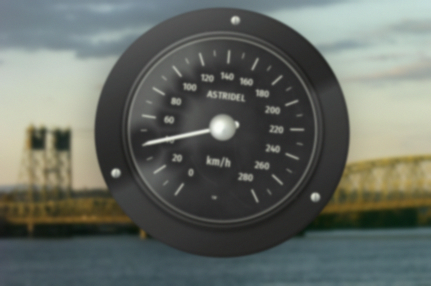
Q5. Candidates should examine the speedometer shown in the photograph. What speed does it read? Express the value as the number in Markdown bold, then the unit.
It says **40** km/h
